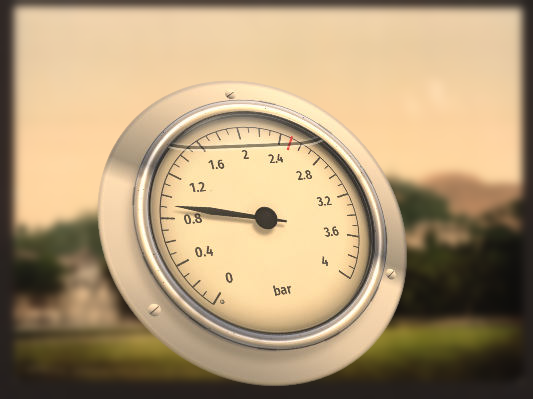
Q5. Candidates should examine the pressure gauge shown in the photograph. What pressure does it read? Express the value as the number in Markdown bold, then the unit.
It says **0.9** bar
